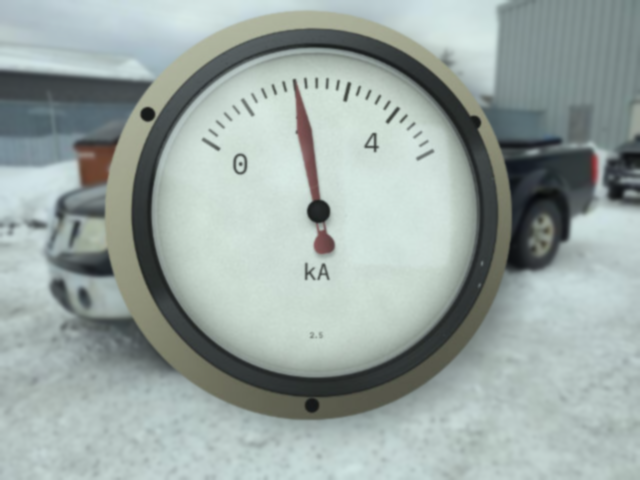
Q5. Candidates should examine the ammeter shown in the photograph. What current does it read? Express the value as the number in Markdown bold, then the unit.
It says **2** kA
